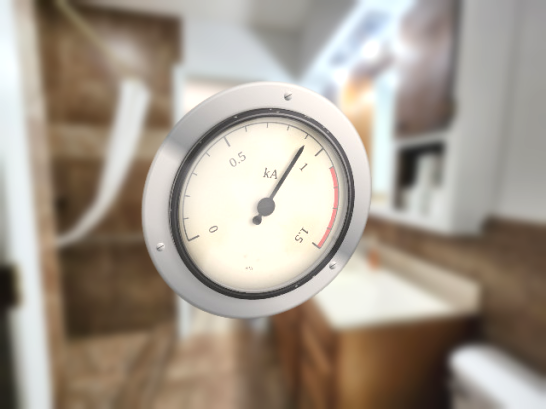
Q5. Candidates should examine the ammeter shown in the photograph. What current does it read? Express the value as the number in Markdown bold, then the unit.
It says **0.9** kA
